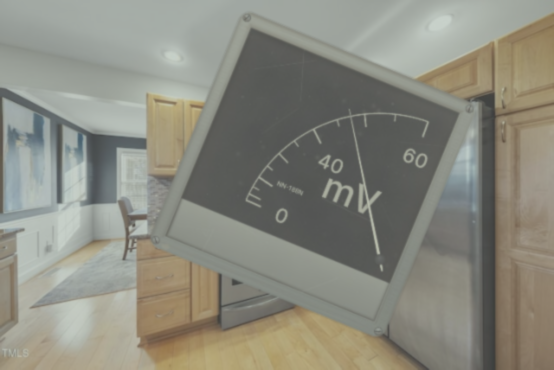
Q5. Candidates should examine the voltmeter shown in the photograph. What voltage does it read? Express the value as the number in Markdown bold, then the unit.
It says **47.5** mV
